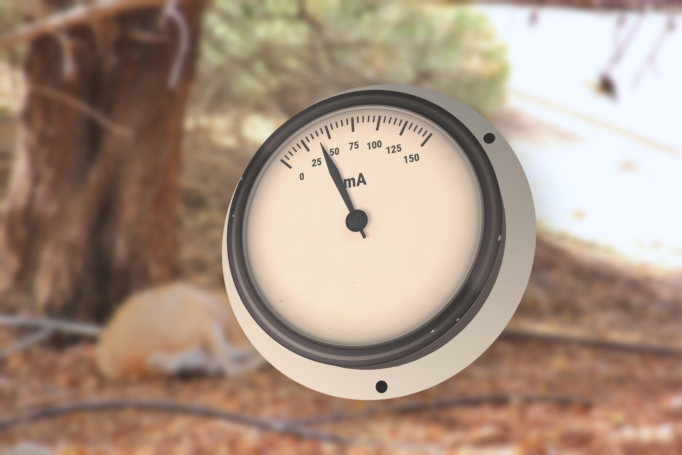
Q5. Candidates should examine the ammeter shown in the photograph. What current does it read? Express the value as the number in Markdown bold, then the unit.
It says **40** mA
